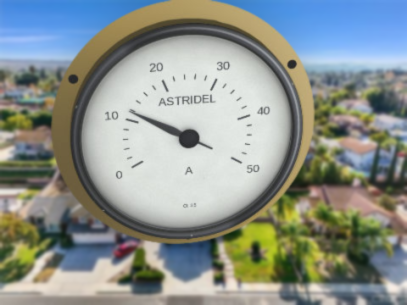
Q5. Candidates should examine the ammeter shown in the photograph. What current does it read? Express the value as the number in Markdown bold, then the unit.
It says **12** A
